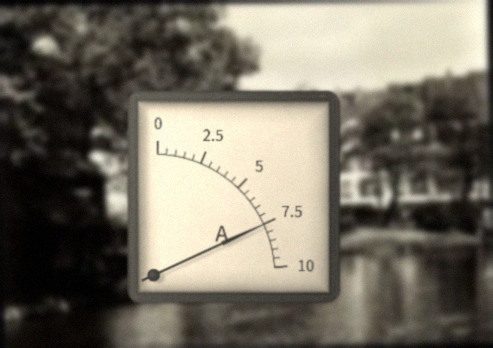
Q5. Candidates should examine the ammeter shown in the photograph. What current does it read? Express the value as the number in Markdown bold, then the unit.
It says **7.5** A
